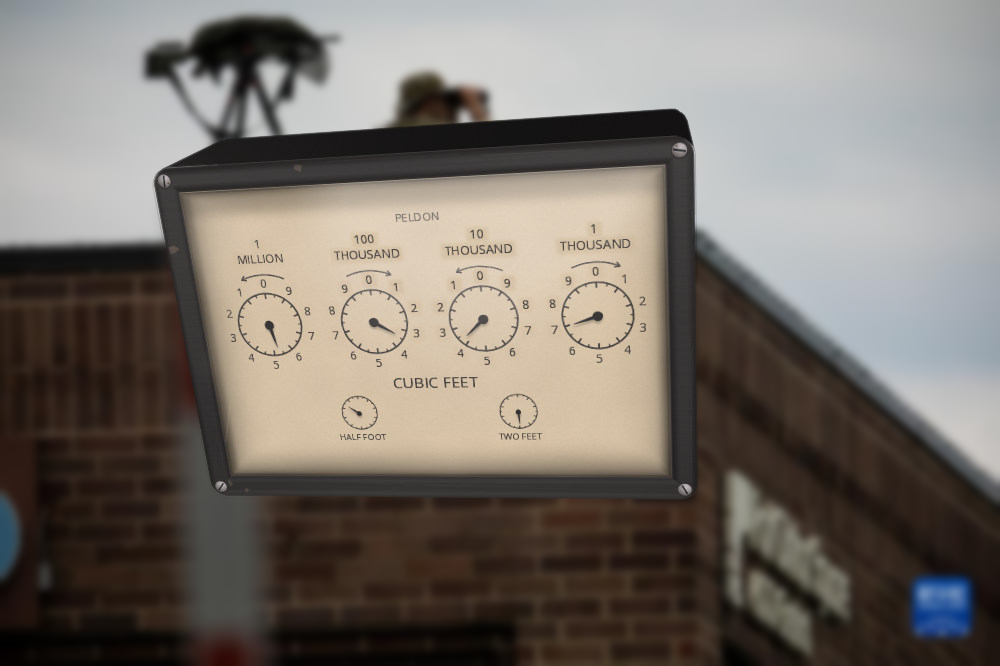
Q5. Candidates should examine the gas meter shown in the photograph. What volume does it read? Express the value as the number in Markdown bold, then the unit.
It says **533700** ft³
